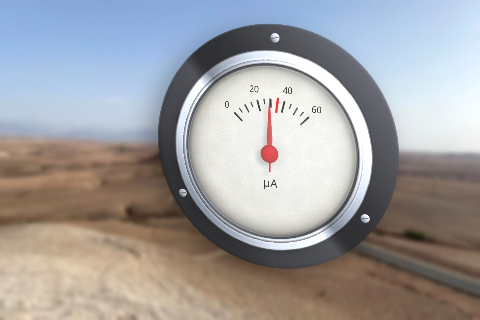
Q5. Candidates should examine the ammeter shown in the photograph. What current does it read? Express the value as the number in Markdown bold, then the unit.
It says **30** µA
